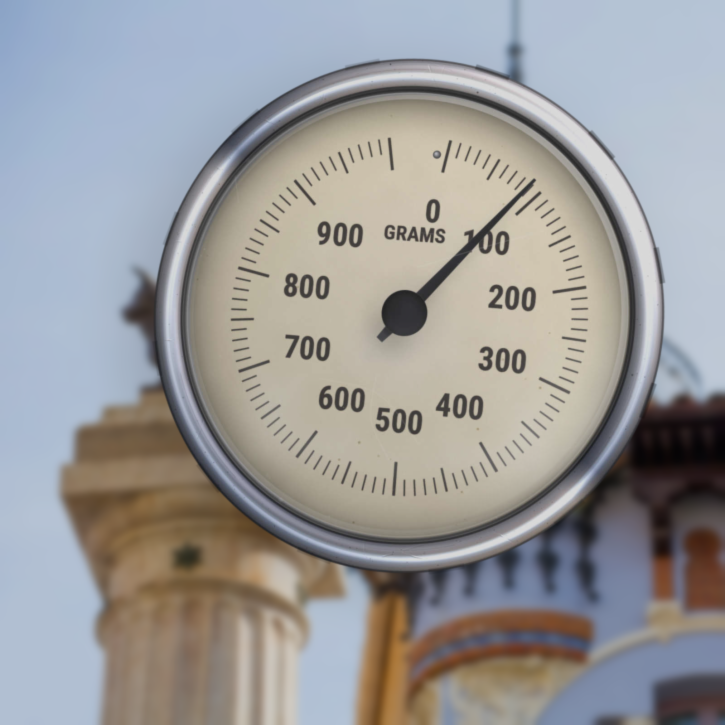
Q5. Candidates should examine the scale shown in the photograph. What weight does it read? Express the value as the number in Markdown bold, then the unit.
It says **90** g
